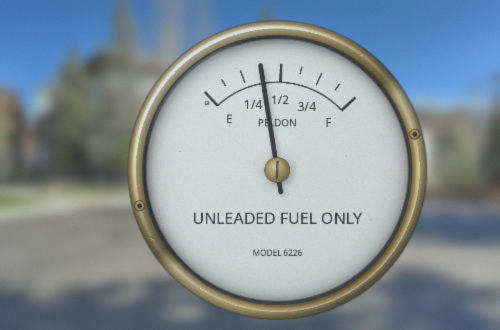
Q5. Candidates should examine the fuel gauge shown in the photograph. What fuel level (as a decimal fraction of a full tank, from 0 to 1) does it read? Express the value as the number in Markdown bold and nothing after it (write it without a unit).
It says **0.375**
